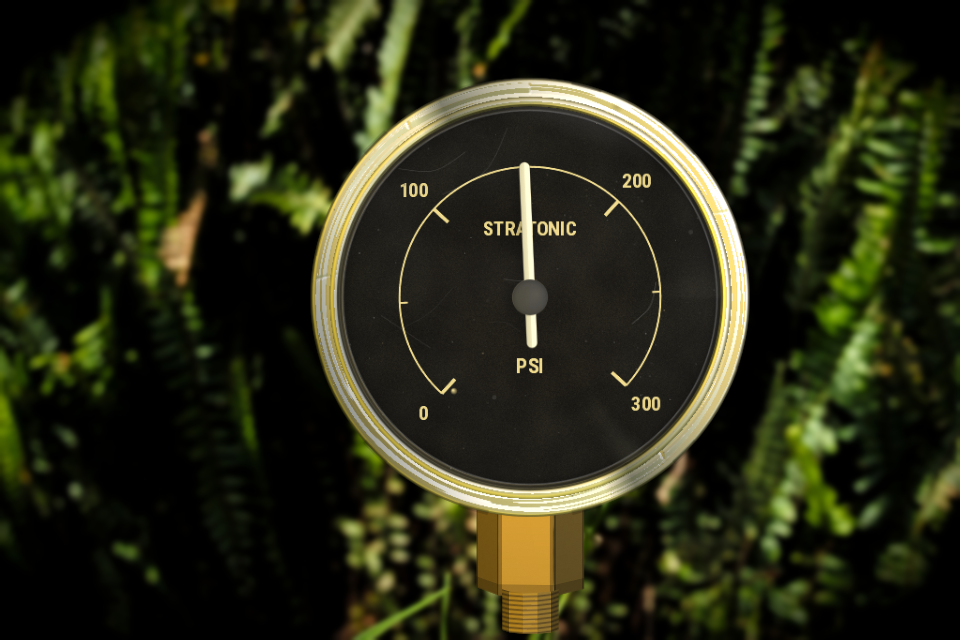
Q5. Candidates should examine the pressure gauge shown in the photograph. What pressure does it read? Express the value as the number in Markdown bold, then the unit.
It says **150** psi
